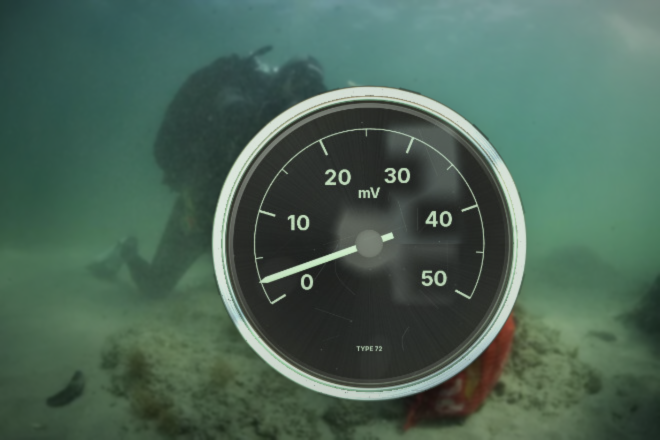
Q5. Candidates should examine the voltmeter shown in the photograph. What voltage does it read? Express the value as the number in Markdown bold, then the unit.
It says **2.5** mV
